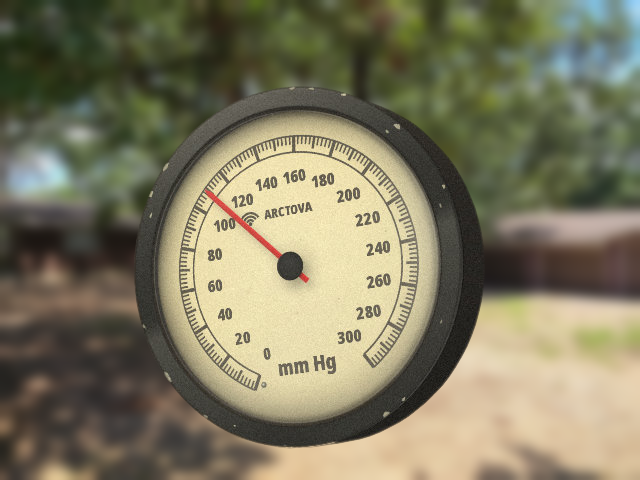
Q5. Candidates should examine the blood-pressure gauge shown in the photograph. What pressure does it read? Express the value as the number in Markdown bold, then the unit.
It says **110** mmHg
